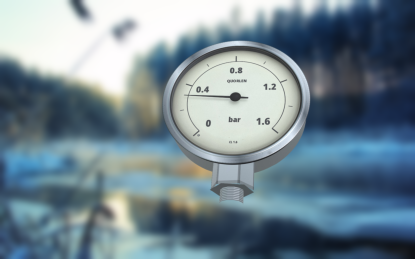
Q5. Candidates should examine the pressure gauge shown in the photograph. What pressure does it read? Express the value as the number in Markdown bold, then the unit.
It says **0.3** bar
